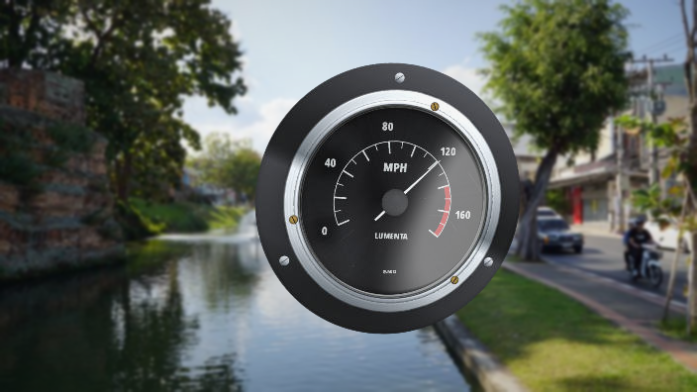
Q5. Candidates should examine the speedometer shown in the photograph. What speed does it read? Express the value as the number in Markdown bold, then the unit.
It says **120** mph
